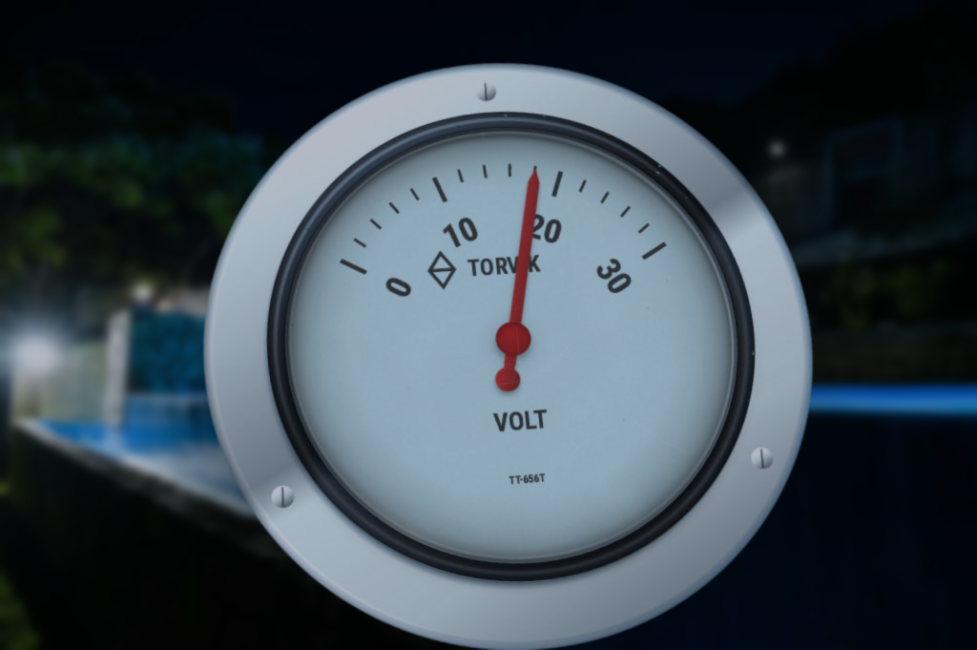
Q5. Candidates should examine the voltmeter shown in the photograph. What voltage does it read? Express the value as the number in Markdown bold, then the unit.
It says **18** V
